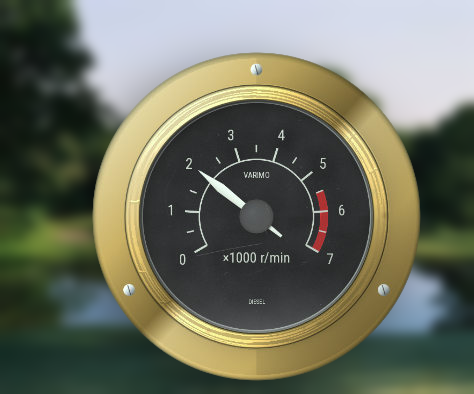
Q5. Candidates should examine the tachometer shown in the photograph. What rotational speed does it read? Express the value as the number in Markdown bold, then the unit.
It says **2000** rpm
